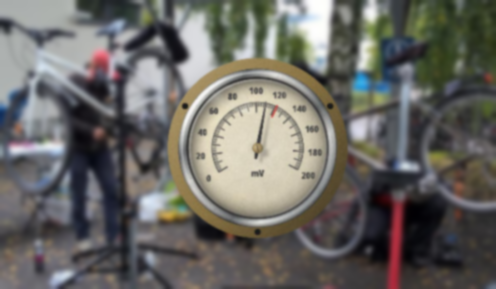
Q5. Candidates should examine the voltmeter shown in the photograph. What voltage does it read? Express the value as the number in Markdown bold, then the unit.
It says **110** mV
